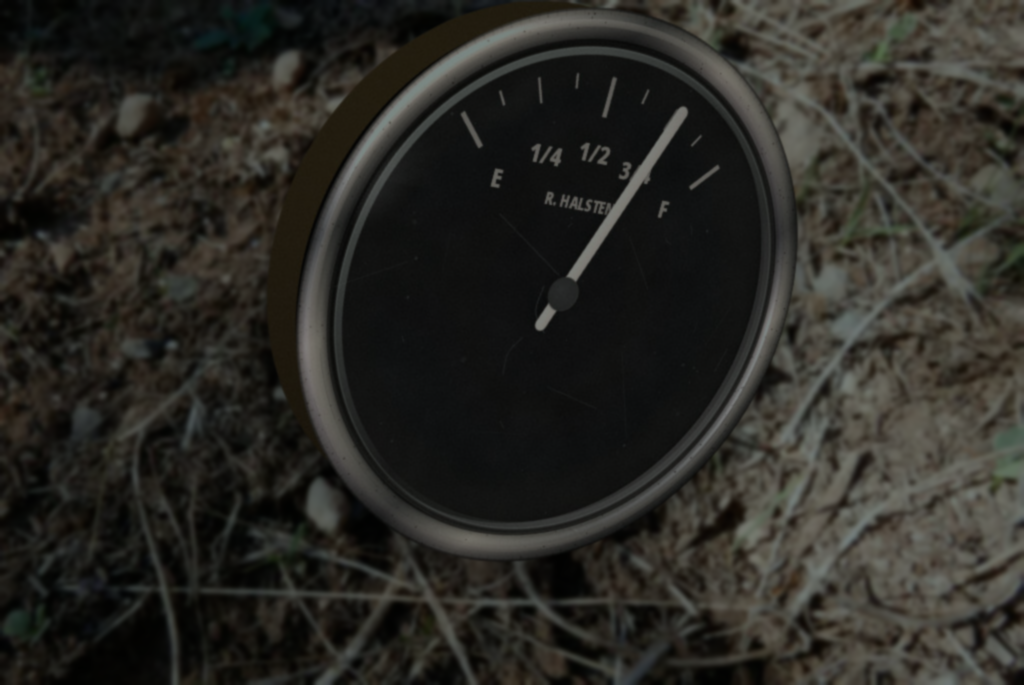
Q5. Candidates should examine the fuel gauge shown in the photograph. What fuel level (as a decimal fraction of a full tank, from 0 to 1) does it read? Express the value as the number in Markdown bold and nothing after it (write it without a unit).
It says **0.75**
